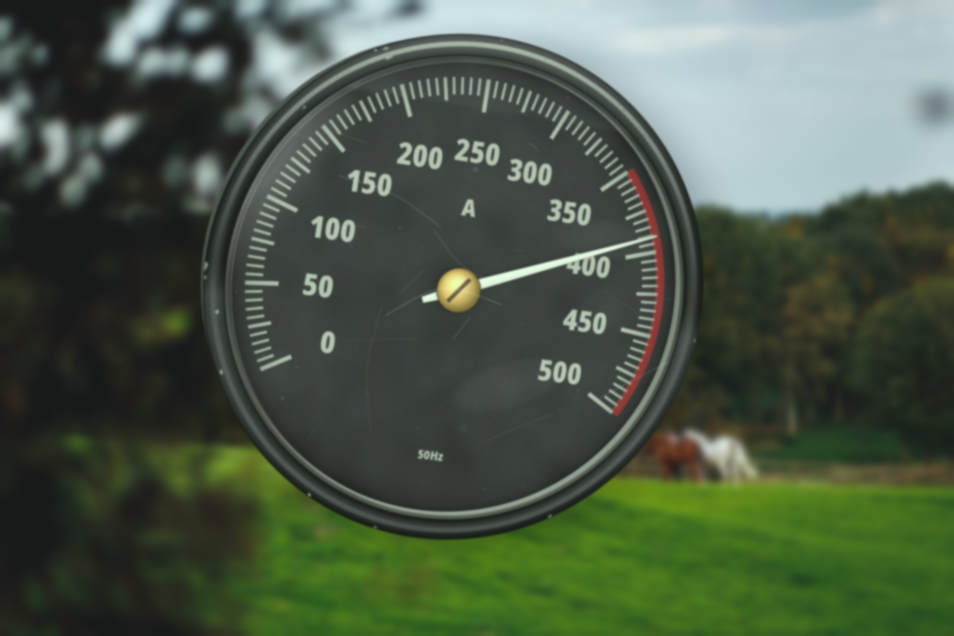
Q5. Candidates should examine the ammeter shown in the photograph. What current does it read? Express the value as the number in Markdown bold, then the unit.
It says **390** A
